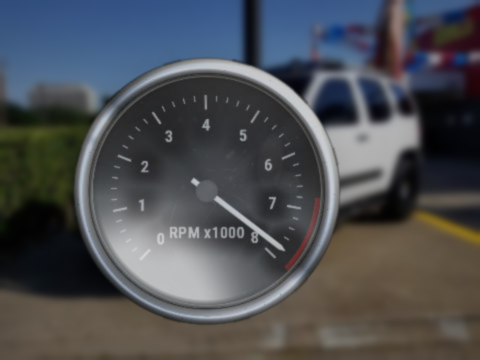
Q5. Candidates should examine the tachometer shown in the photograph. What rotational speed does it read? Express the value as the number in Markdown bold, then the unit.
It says **7800** rpm
